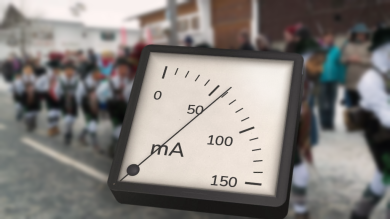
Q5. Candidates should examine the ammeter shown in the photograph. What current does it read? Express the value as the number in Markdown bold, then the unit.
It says **60** mA
